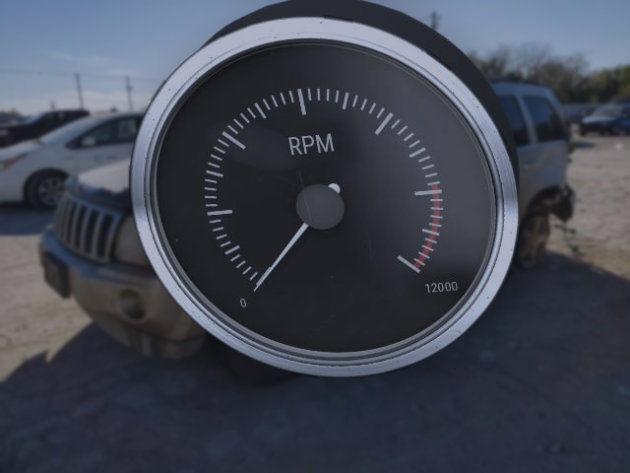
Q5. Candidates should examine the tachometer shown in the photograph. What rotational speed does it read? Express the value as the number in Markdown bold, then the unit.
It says **0** rpm
